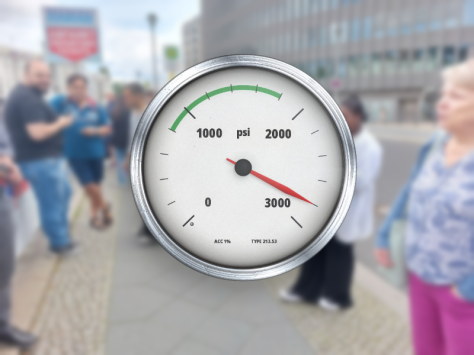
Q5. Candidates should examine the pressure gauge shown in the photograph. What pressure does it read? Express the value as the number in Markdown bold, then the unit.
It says **2800** psi
